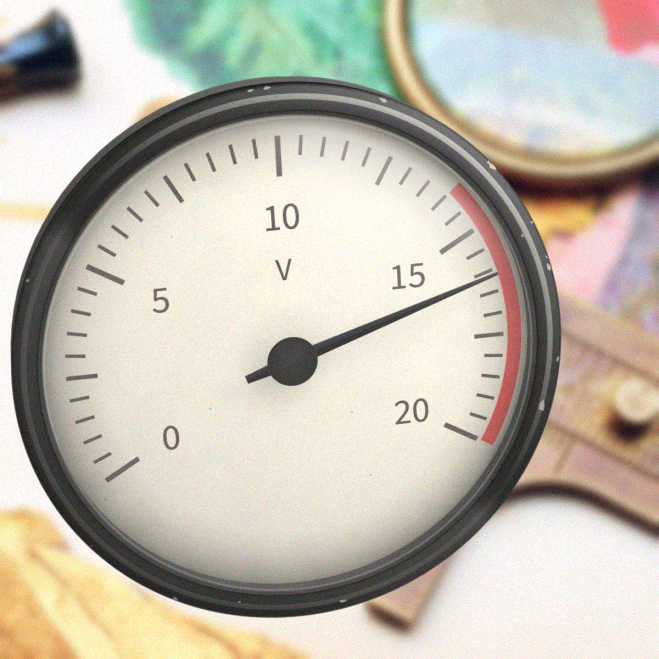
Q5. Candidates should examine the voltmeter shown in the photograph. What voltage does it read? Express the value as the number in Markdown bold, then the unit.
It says **16** V
